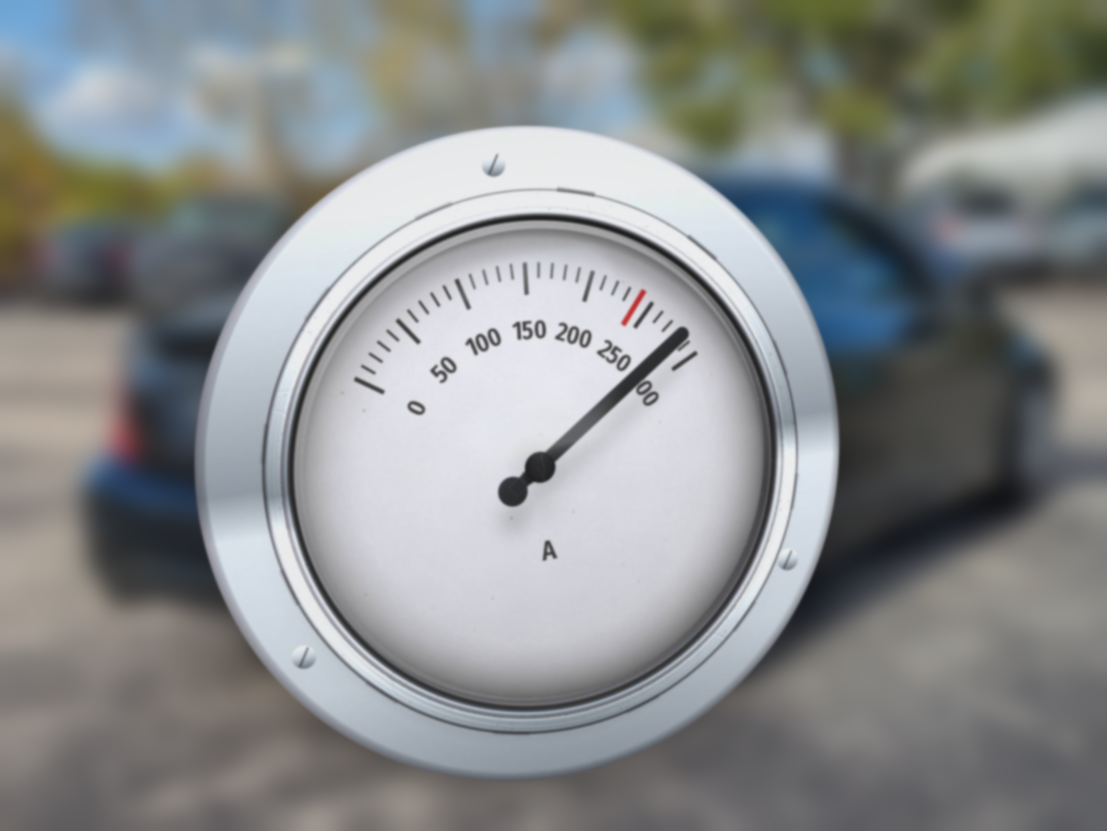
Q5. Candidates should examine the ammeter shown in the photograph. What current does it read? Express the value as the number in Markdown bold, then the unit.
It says **280** A
